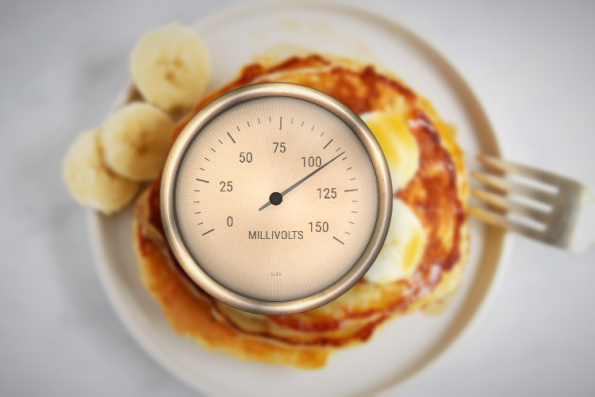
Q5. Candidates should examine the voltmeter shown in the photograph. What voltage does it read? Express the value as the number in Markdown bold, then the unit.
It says **107.5** mV
